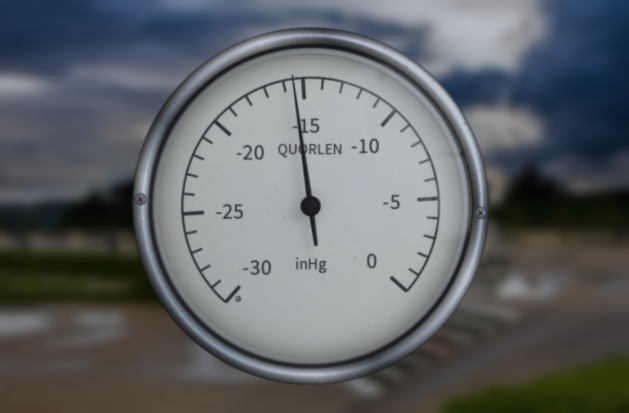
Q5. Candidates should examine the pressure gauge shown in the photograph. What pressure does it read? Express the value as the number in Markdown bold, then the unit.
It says **-15.5** inHg
